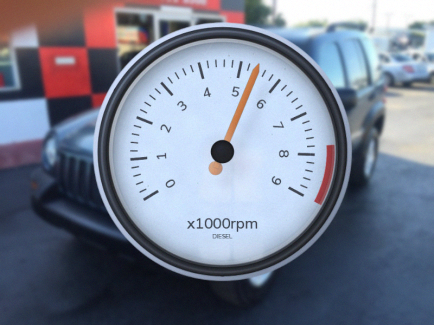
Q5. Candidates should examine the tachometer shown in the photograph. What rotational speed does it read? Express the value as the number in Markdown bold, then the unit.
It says **5400** rpm
